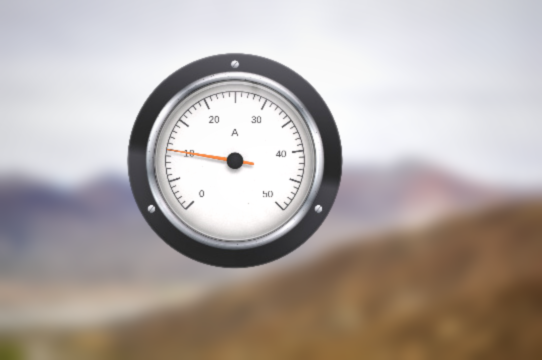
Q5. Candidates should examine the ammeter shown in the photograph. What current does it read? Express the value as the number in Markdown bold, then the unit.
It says **10** A
